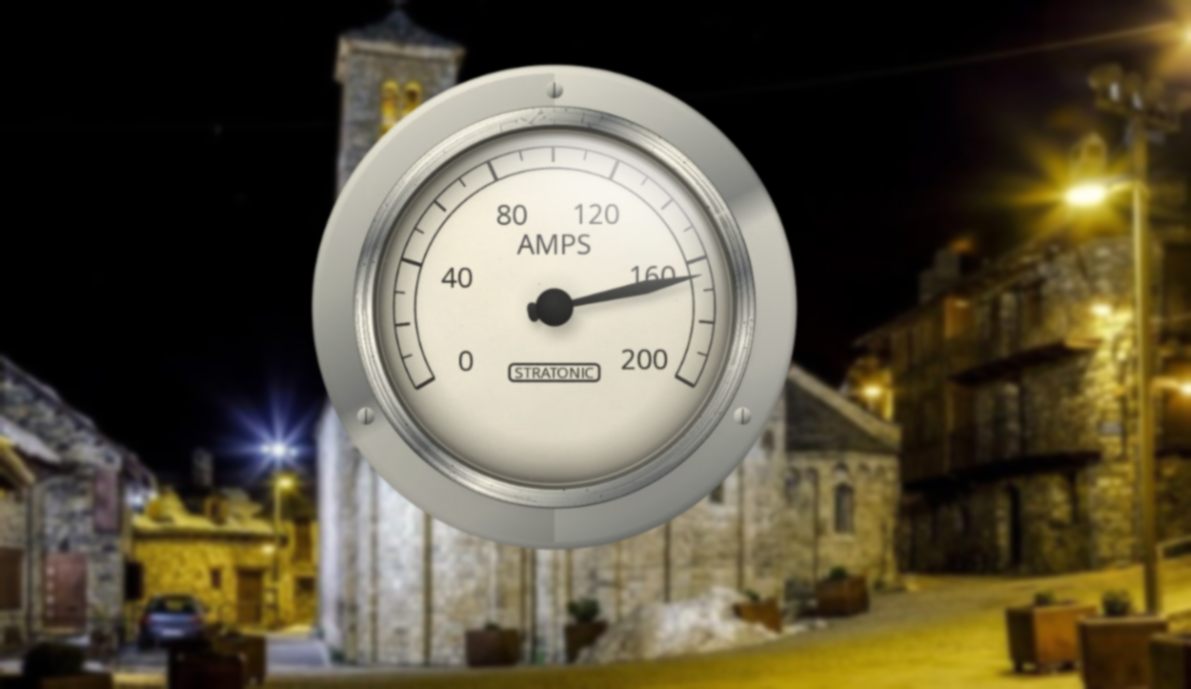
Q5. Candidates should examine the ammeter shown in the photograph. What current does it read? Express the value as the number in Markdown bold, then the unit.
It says **165** A
